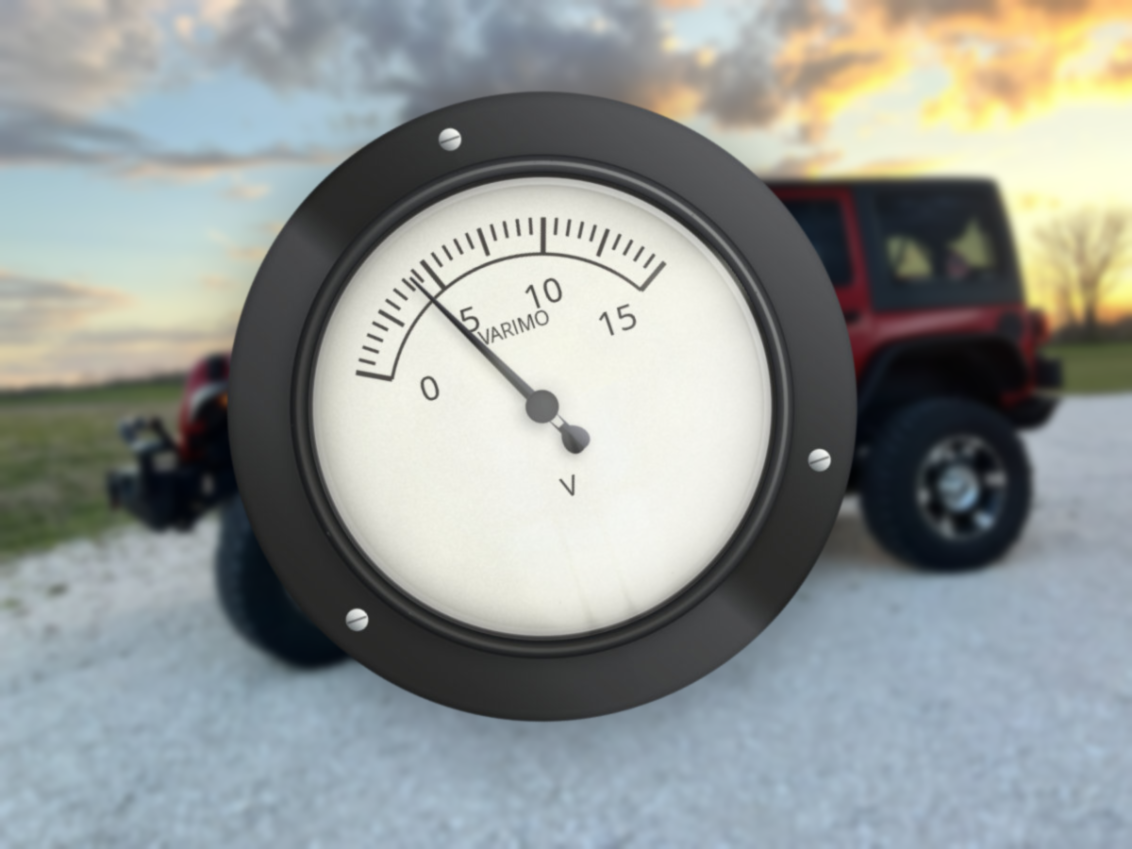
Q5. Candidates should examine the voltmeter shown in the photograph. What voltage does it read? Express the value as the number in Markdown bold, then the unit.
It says **4.25** V
